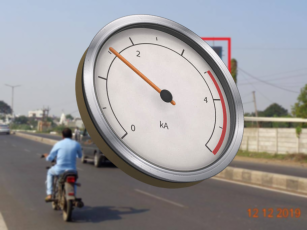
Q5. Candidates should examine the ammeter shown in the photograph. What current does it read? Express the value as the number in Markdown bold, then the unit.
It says **1.5** kA
